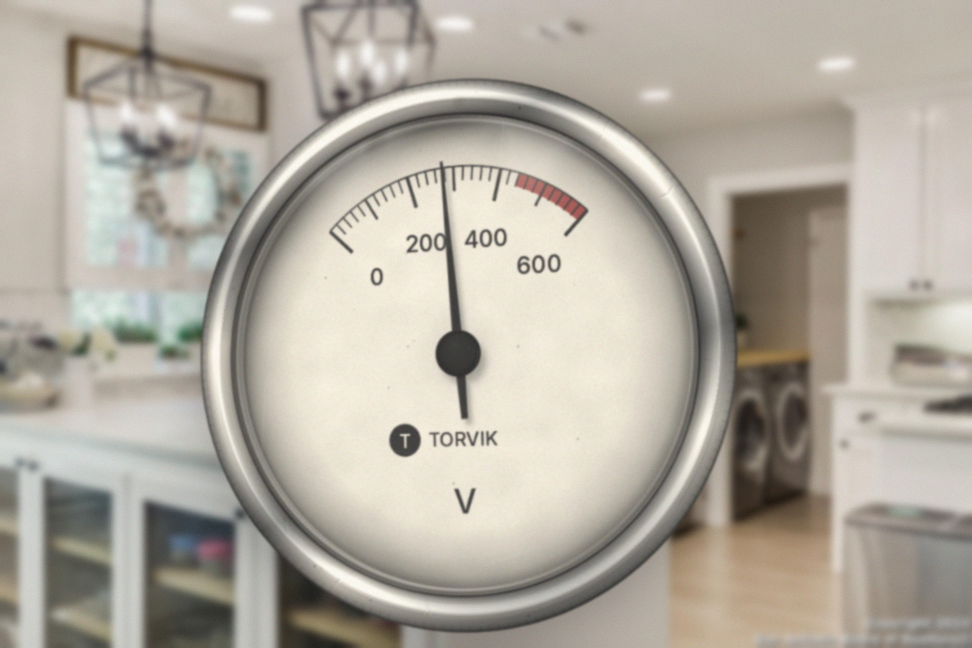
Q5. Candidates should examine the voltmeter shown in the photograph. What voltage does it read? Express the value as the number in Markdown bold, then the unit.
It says **280** V
